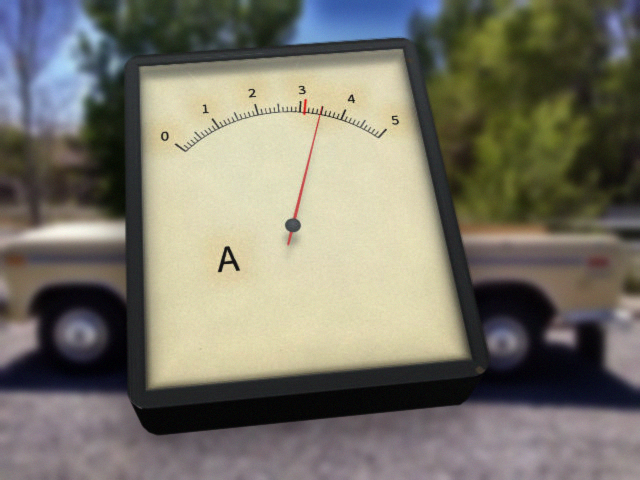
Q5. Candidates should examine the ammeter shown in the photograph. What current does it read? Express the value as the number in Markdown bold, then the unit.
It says **3.5** A
